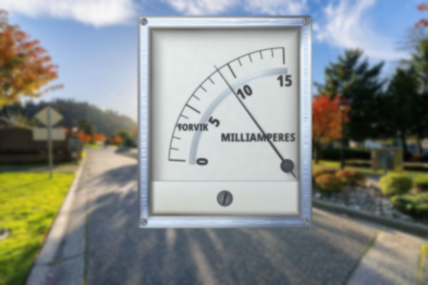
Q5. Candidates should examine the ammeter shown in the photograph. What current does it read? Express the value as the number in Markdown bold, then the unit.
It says **9** mA
